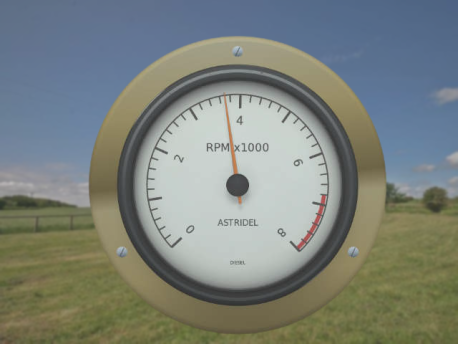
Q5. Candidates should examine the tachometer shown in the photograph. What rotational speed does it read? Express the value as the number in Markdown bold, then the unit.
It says **3700** rpm
